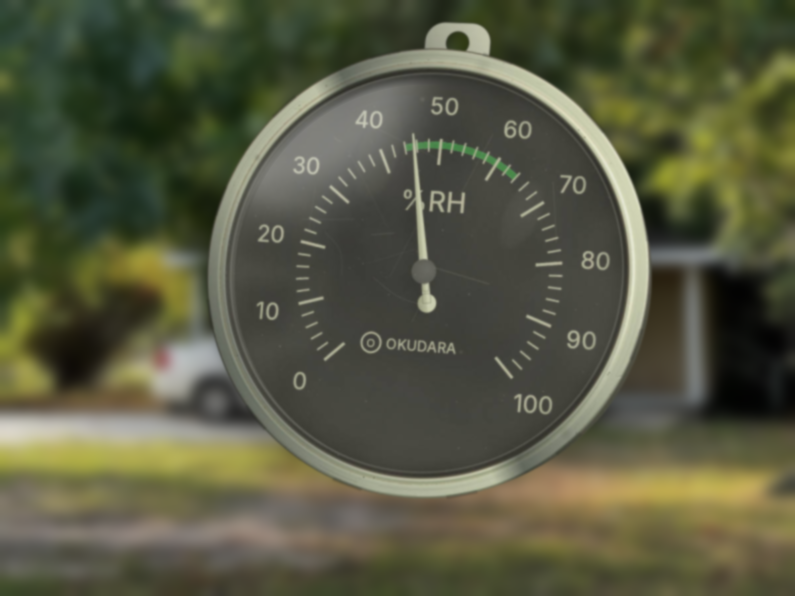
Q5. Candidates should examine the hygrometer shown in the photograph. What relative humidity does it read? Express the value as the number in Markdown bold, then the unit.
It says **46** %
